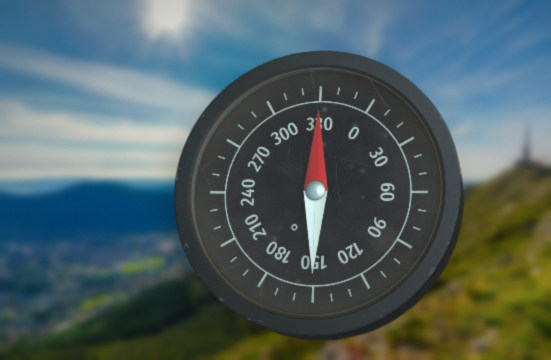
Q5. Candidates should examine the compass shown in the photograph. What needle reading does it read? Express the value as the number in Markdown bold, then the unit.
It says **330** °
